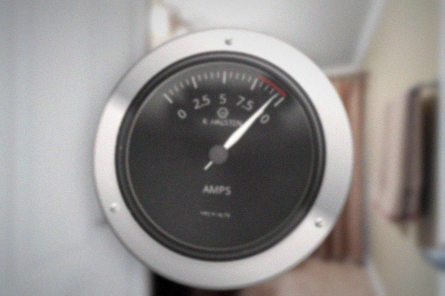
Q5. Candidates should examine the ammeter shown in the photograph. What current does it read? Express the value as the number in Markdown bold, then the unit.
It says **9.5** A
